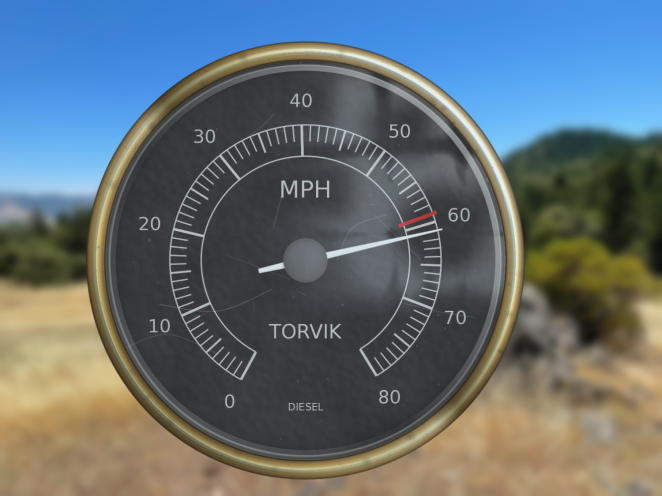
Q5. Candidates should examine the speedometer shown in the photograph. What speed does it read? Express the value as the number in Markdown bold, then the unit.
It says **61** mph
